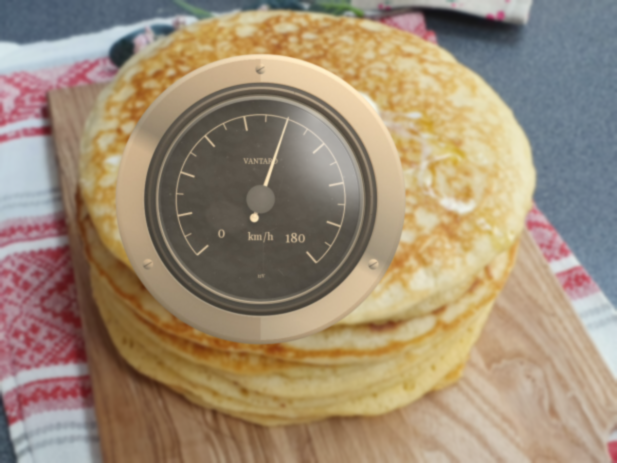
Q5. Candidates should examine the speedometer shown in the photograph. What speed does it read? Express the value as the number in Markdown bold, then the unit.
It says **100** km/h
